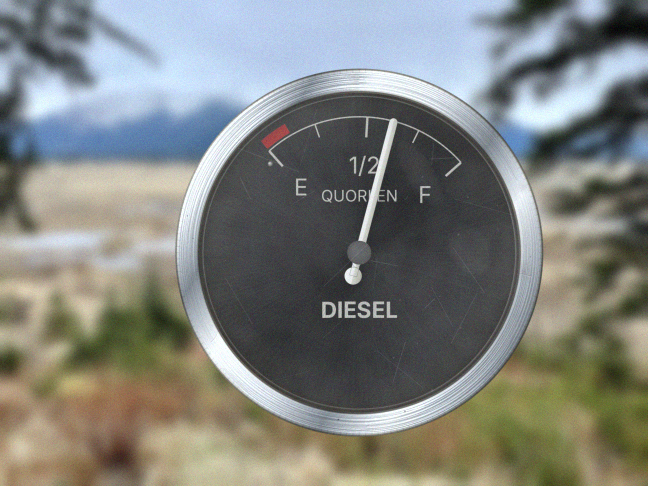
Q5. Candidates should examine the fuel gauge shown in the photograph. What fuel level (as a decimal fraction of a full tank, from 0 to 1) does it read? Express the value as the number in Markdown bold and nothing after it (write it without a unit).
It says **0.625**
